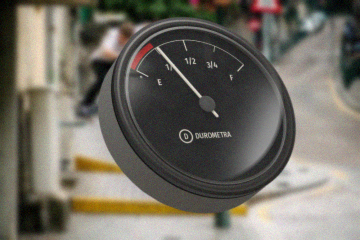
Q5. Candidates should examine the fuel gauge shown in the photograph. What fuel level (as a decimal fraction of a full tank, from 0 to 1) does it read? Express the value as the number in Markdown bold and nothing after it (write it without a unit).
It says **0.25**
